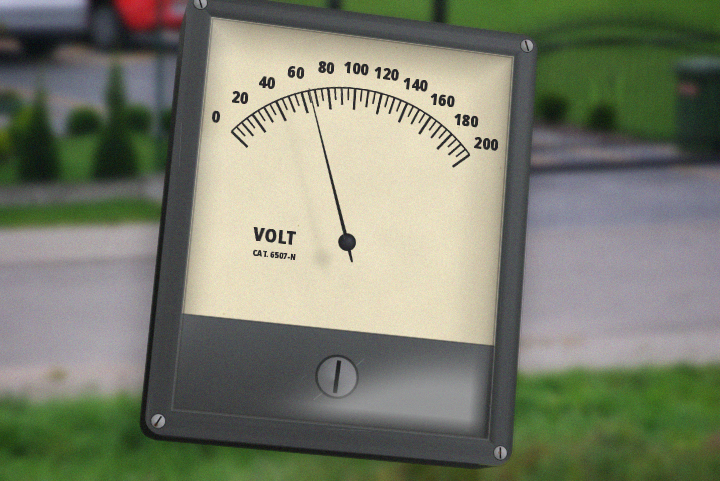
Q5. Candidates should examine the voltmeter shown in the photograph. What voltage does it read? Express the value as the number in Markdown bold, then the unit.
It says **65** V
